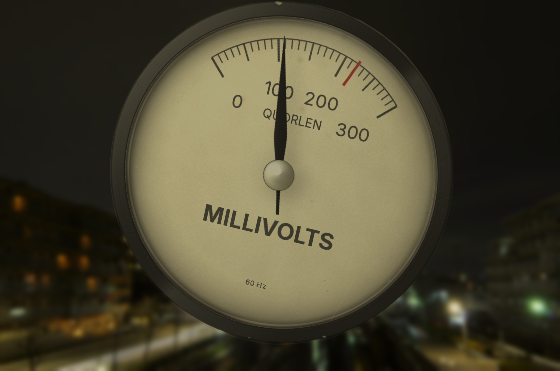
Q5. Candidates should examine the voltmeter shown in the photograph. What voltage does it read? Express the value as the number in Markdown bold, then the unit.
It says **110** mV
